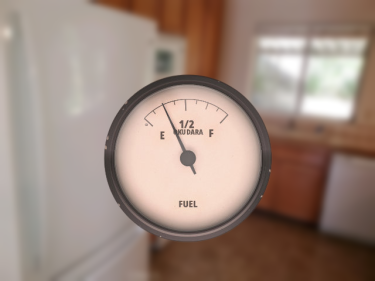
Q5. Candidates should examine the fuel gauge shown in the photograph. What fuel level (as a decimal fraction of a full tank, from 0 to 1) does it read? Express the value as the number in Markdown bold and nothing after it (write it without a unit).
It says **0.25**
